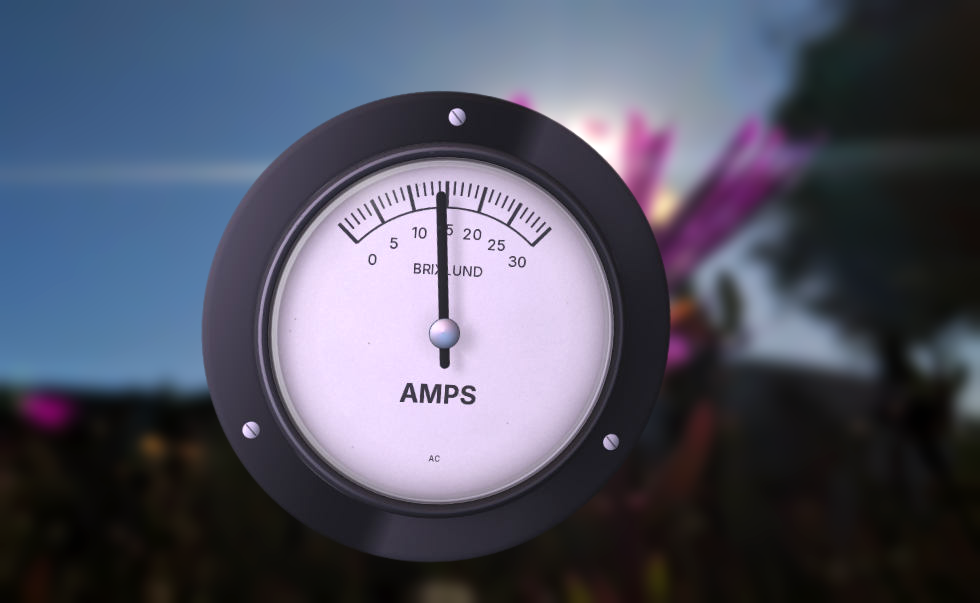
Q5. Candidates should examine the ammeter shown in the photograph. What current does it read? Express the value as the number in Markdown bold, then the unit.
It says **14** A
